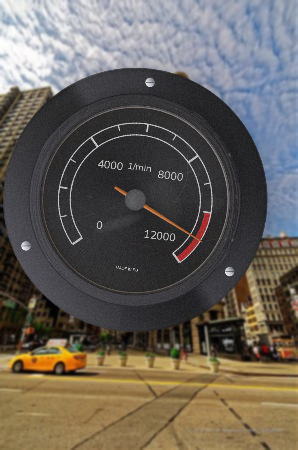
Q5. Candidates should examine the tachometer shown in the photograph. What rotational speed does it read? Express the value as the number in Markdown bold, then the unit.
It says **11000** rpm
